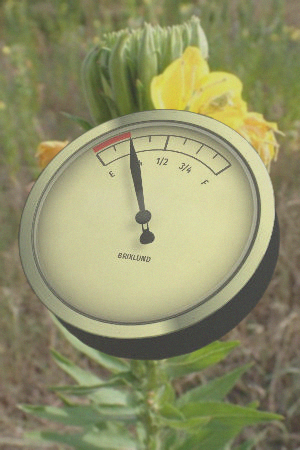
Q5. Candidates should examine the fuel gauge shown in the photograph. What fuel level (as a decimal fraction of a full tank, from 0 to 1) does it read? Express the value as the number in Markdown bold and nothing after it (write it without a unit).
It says **0.25**
